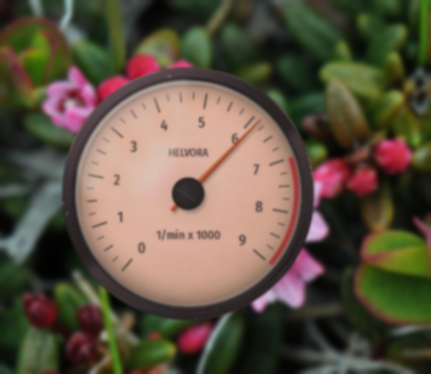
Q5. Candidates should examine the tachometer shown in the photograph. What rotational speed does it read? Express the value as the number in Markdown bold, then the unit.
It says **6125** rpm
